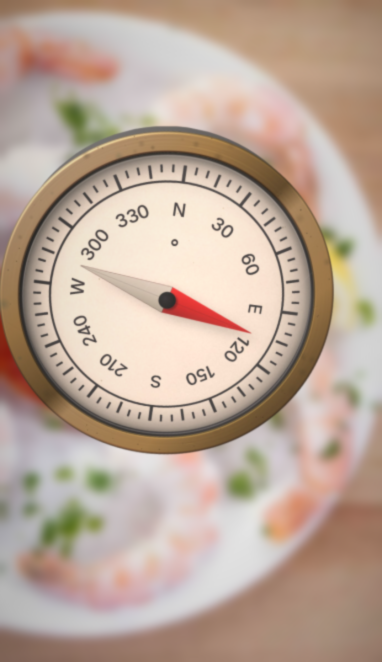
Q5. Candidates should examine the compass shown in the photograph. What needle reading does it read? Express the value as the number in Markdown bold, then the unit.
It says **105** °
